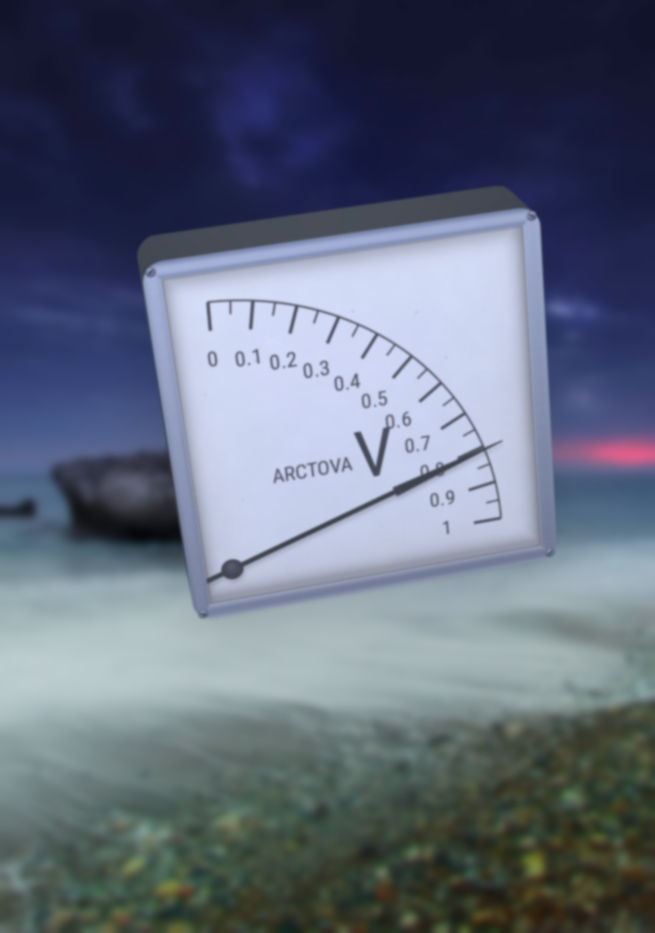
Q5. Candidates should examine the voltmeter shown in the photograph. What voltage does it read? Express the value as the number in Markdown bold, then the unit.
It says **0.8** V
